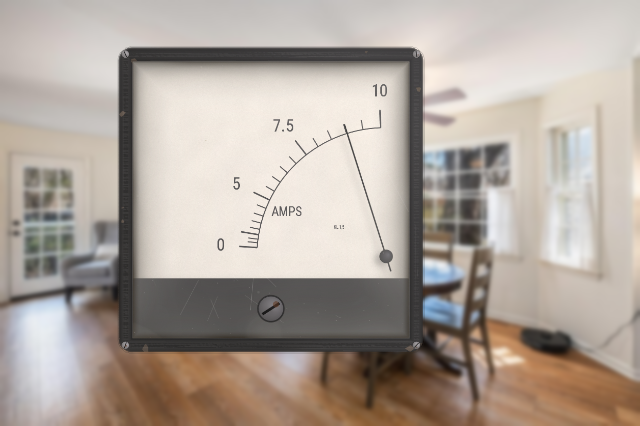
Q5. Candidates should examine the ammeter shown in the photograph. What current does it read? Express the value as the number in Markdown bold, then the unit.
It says **9** A
